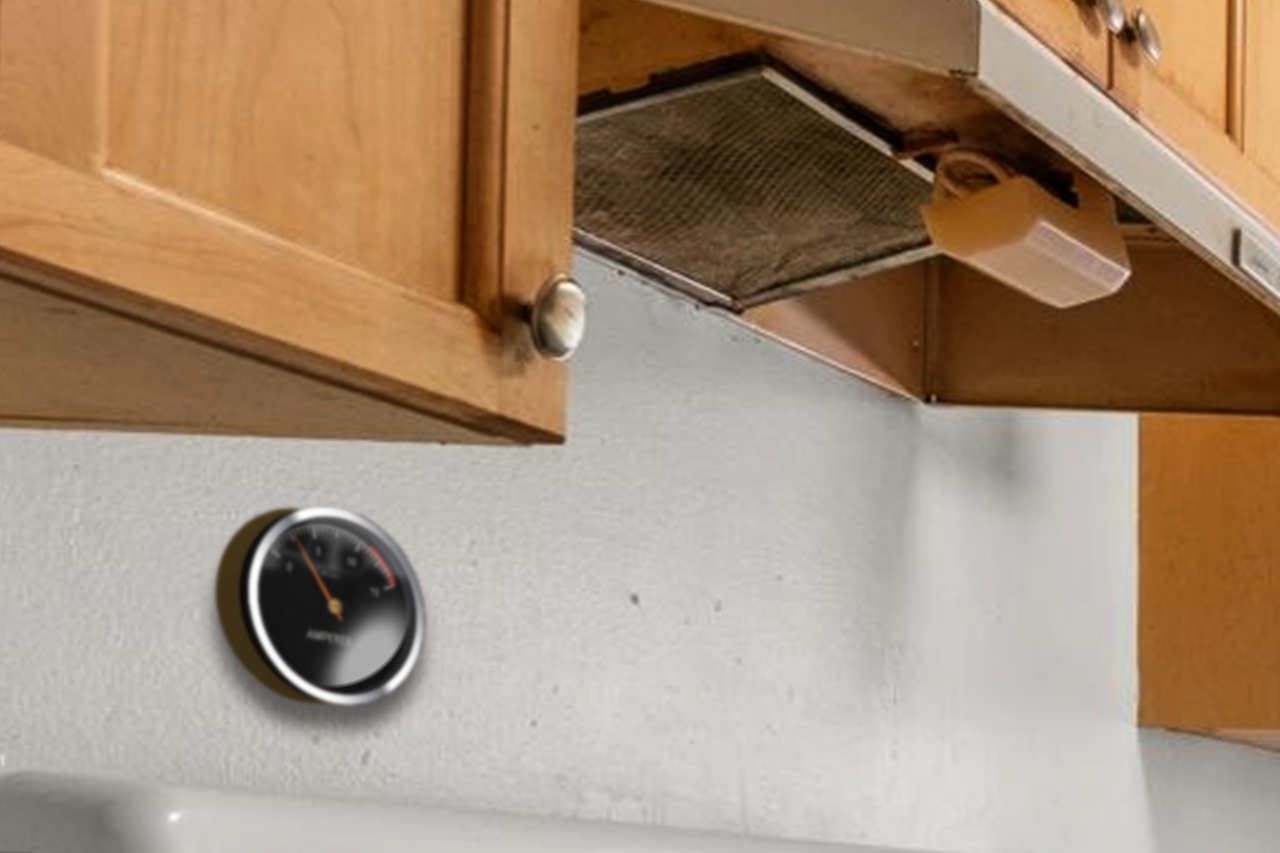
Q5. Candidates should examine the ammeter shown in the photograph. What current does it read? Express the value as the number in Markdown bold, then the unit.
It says **2.5** A
